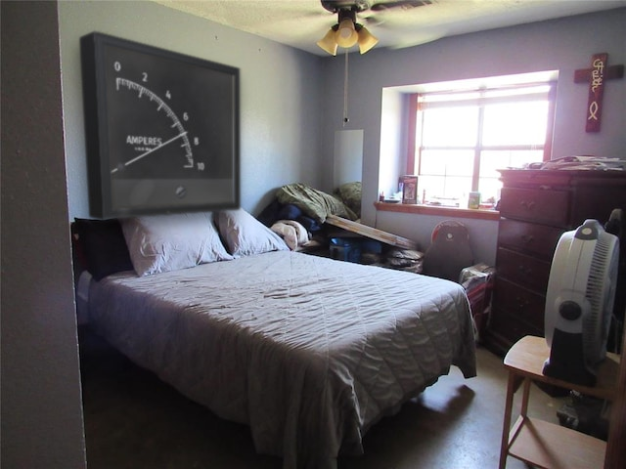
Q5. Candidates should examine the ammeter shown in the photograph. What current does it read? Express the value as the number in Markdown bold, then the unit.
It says **7** A
